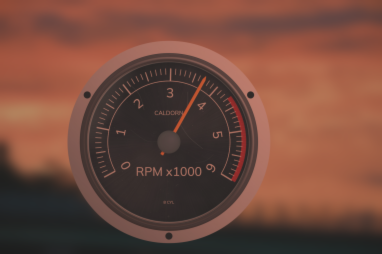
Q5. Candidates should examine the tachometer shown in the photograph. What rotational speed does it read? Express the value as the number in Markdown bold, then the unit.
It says **3700** rpm
